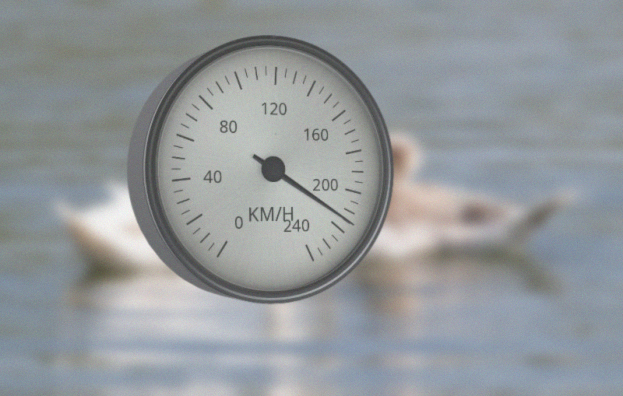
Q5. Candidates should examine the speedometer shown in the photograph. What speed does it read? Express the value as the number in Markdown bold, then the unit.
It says **215** km/h
